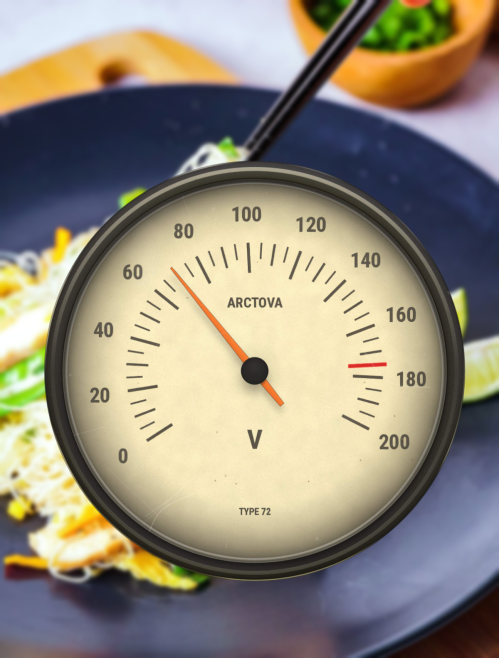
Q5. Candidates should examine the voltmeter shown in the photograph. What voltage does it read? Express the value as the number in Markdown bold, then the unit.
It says **70** V
